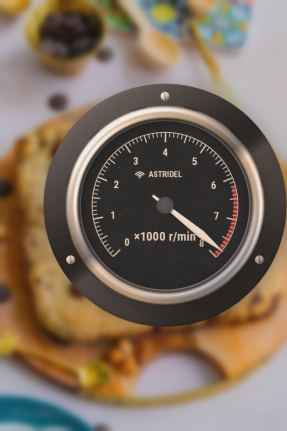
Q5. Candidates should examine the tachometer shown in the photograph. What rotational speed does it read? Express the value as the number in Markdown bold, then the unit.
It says **7800** rpm
